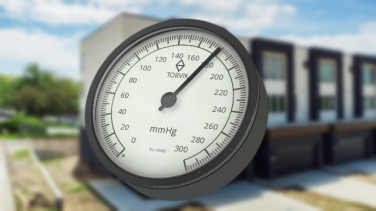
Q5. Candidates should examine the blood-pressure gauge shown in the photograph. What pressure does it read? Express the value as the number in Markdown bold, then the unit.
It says **180** mmHg
